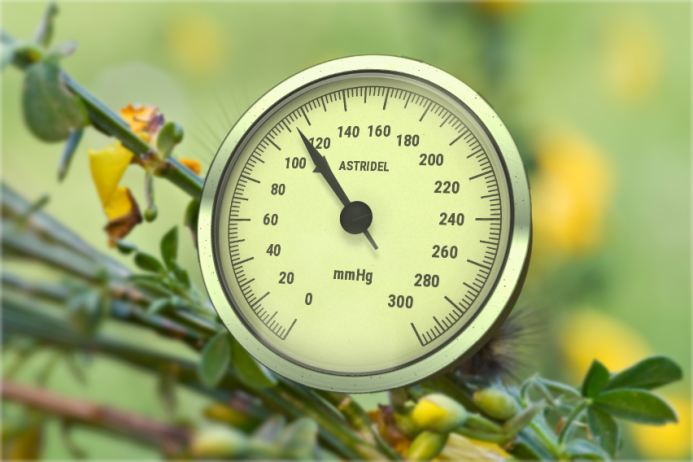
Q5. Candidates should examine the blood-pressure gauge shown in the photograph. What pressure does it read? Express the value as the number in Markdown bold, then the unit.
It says **114** mmHg
